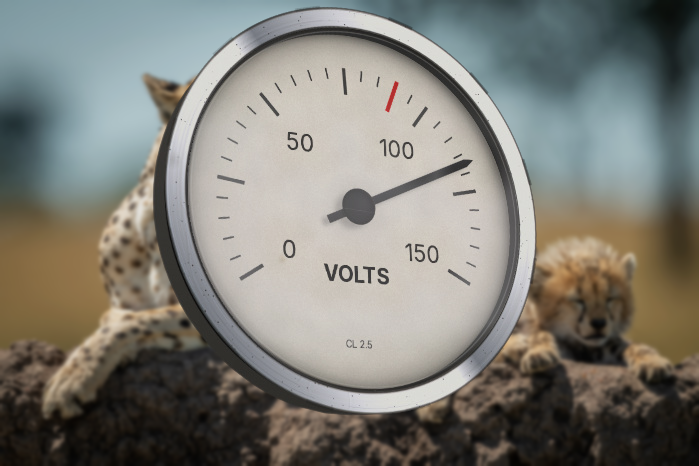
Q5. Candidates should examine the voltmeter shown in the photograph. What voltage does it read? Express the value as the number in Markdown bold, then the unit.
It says **117.5** V
